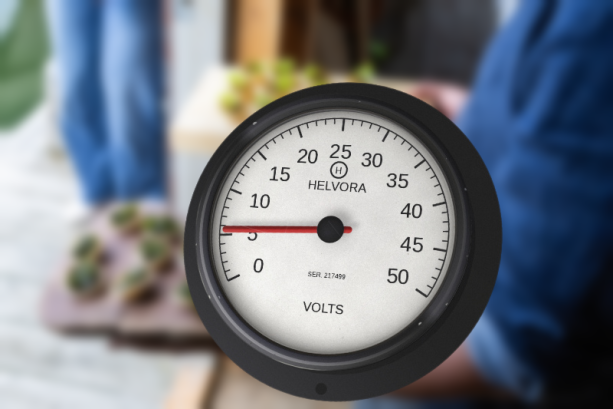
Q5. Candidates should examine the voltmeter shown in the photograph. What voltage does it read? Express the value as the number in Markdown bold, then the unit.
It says **5.5** V
